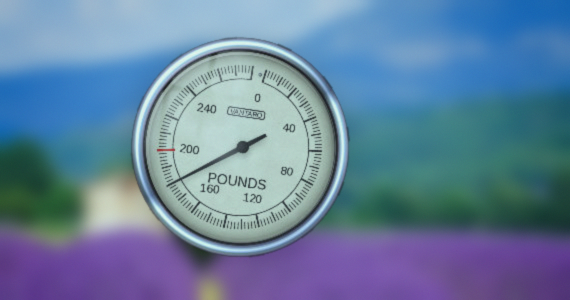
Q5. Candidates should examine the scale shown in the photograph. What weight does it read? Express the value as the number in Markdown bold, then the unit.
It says **180** lb
